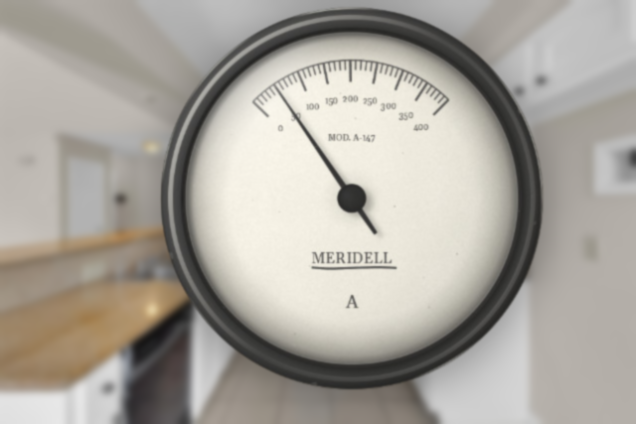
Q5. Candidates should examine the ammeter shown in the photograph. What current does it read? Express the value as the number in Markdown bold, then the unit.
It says **50** A
